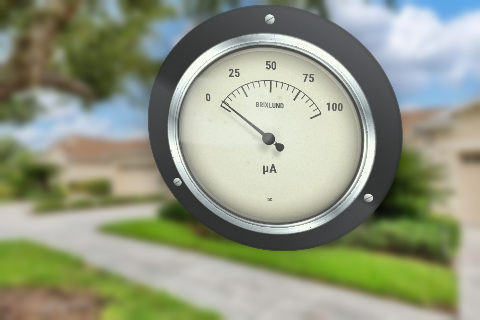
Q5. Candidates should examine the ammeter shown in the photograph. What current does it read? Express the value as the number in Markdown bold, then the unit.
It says **5** µA
